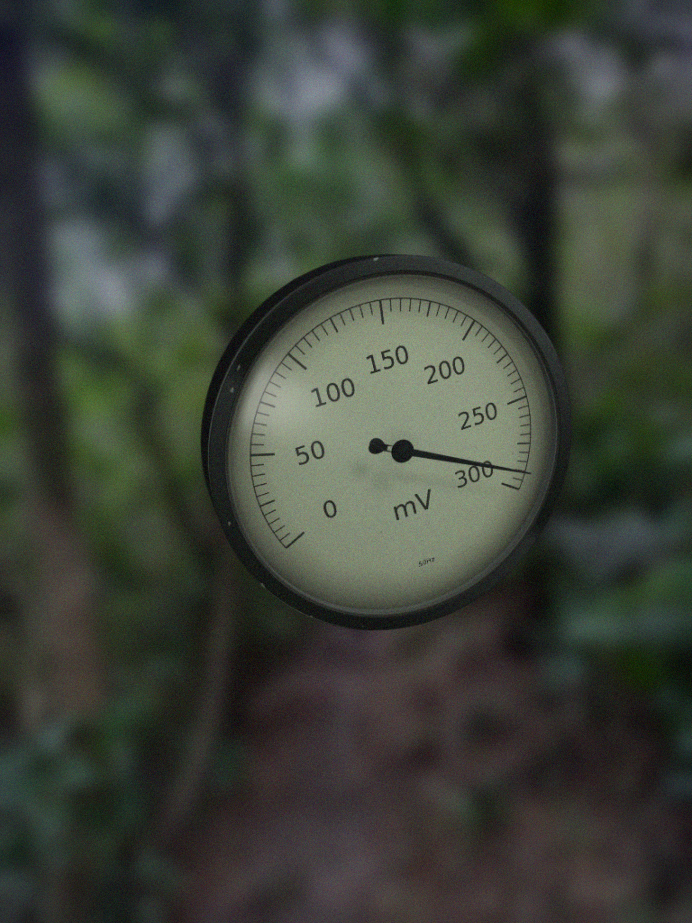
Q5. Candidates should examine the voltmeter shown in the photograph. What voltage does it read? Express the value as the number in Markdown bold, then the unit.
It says **290** mV
